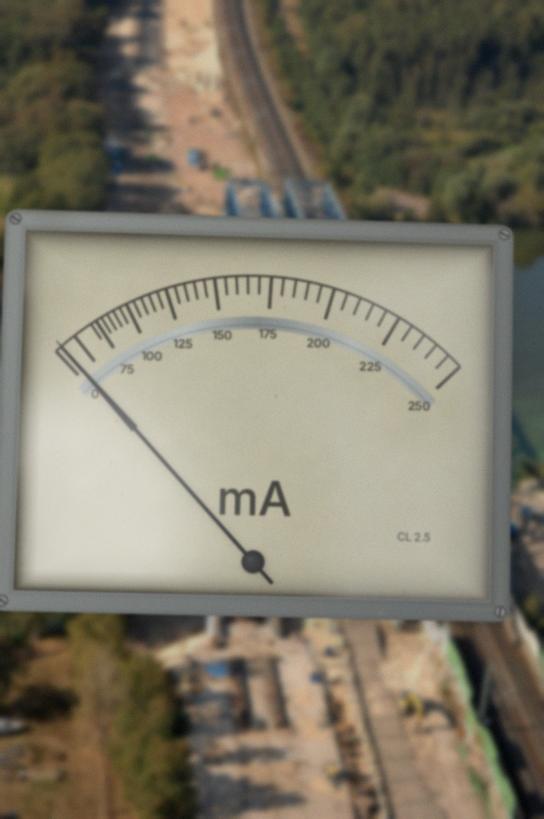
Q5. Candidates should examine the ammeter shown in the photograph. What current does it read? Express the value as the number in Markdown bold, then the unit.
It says **25** mA
